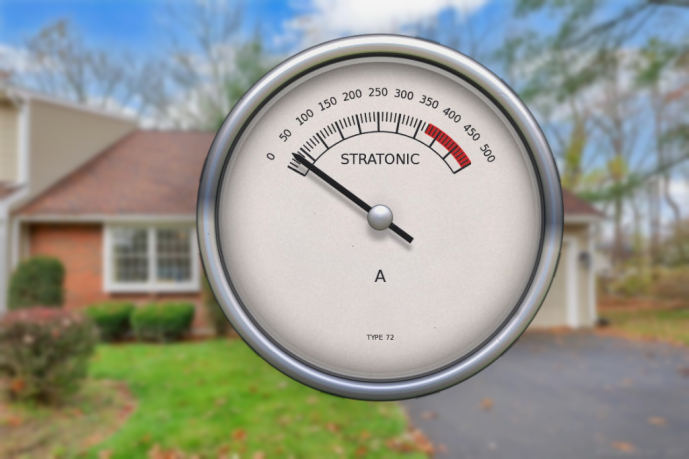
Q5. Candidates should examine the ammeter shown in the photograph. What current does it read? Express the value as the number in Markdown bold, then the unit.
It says **30** A
